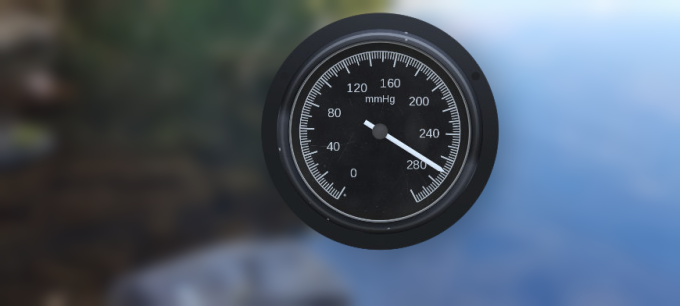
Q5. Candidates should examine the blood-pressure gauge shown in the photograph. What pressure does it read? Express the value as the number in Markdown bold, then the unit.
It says **270** mmHg
